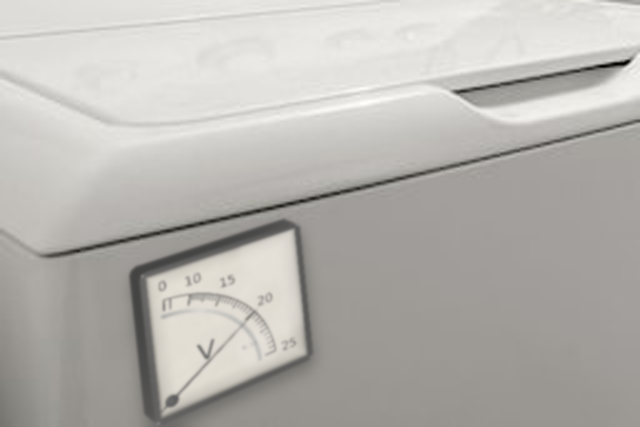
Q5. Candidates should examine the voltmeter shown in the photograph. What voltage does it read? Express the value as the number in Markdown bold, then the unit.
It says **20** V
